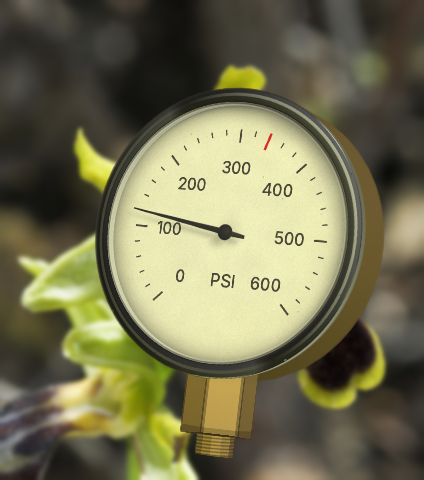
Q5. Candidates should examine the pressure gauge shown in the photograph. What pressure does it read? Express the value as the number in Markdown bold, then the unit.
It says **120** psi
